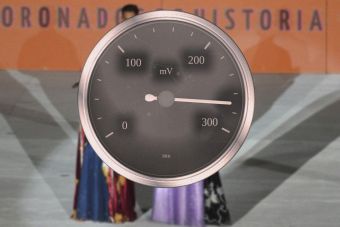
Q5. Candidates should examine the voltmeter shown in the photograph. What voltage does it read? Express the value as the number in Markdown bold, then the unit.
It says **270** mV
